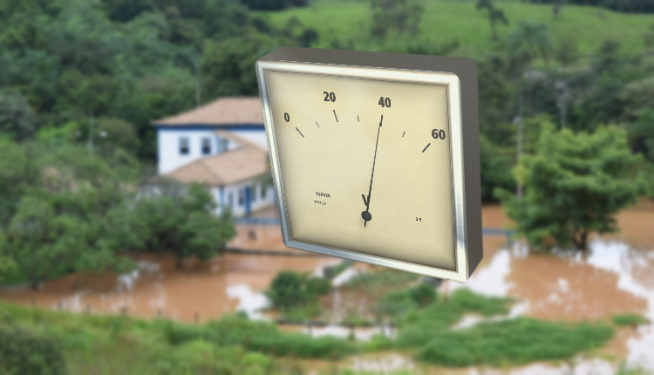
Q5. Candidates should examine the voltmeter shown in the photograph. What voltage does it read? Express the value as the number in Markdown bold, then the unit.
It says **40** V
